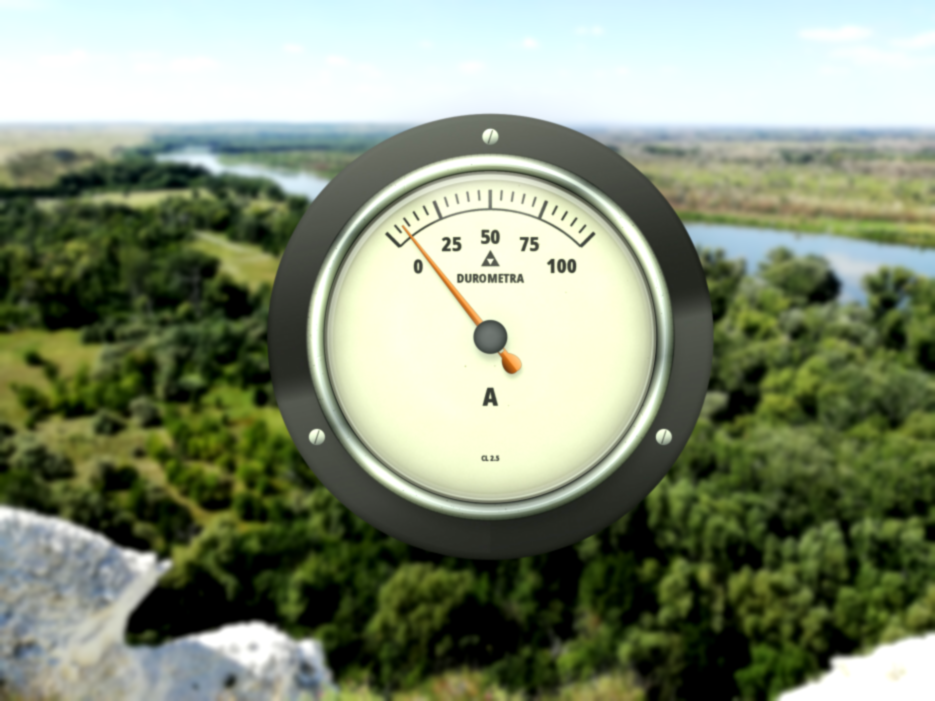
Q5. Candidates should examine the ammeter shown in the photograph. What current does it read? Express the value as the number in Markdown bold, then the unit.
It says **7.5** A
